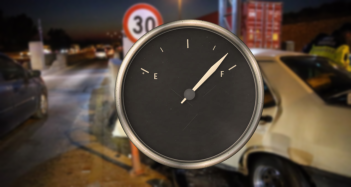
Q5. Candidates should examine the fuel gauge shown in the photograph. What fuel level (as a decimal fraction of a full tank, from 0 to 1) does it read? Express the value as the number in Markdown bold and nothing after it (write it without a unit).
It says **0.875**
